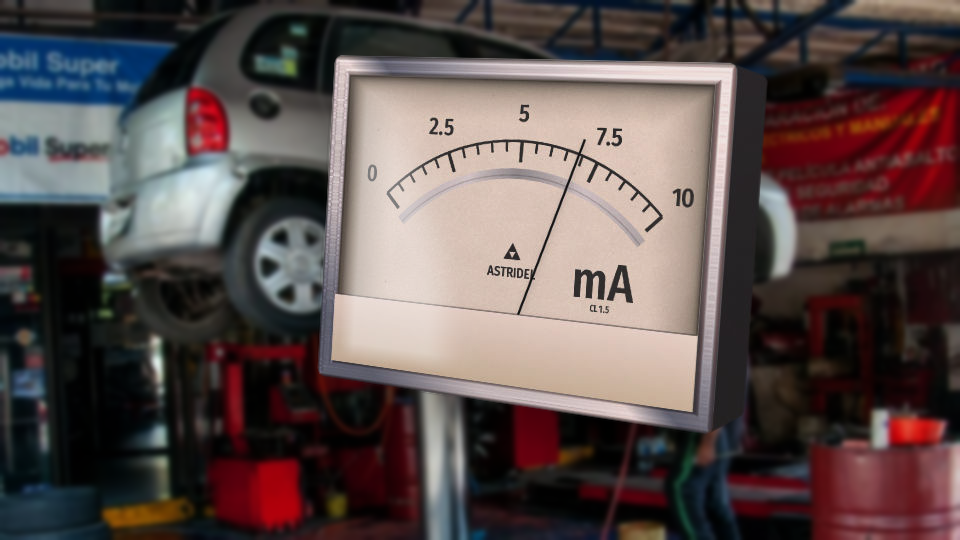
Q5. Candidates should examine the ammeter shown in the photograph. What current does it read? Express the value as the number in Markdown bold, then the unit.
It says **7** mA
